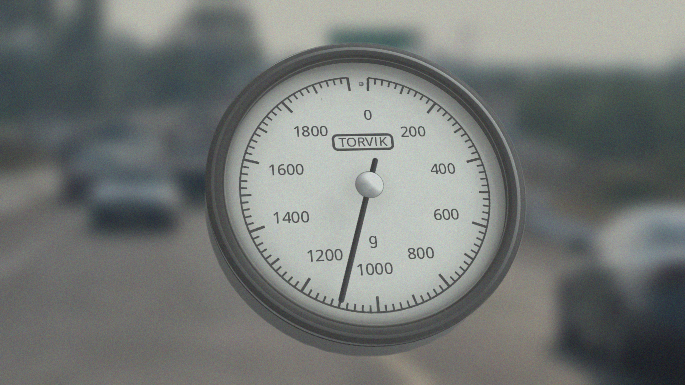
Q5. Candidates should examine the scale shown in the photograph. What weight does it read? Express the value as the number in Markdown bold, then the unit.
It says **1100** g
